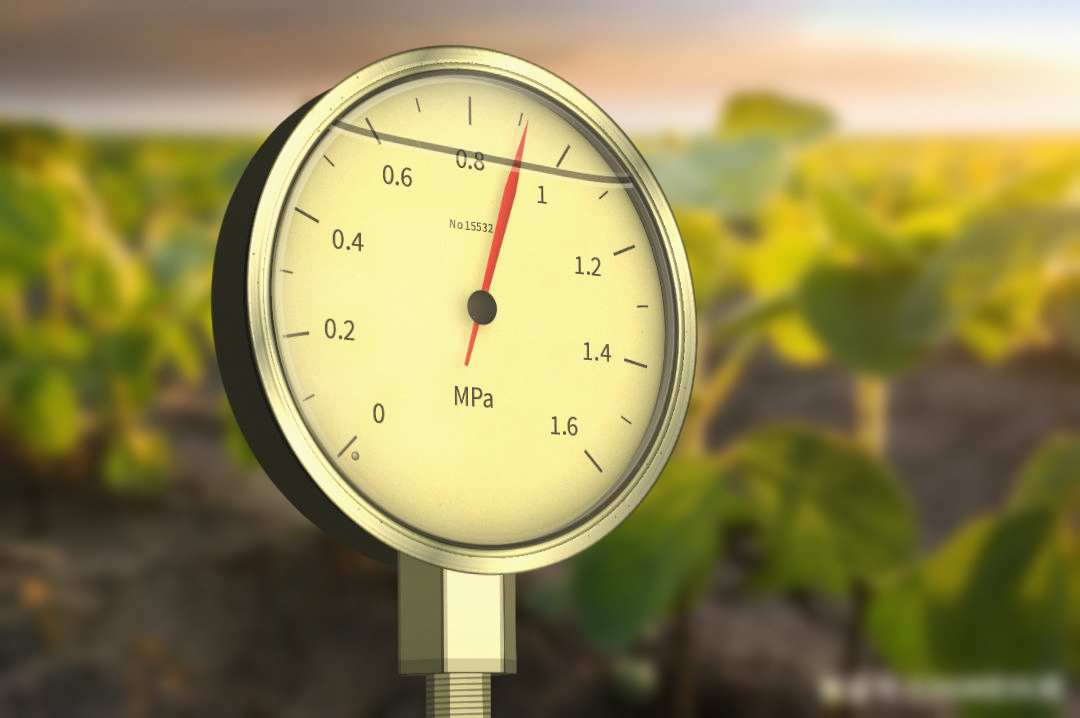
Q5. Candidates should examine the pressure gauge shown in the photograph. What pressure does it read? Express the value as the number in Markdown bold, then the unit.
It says **0.9** MPa
